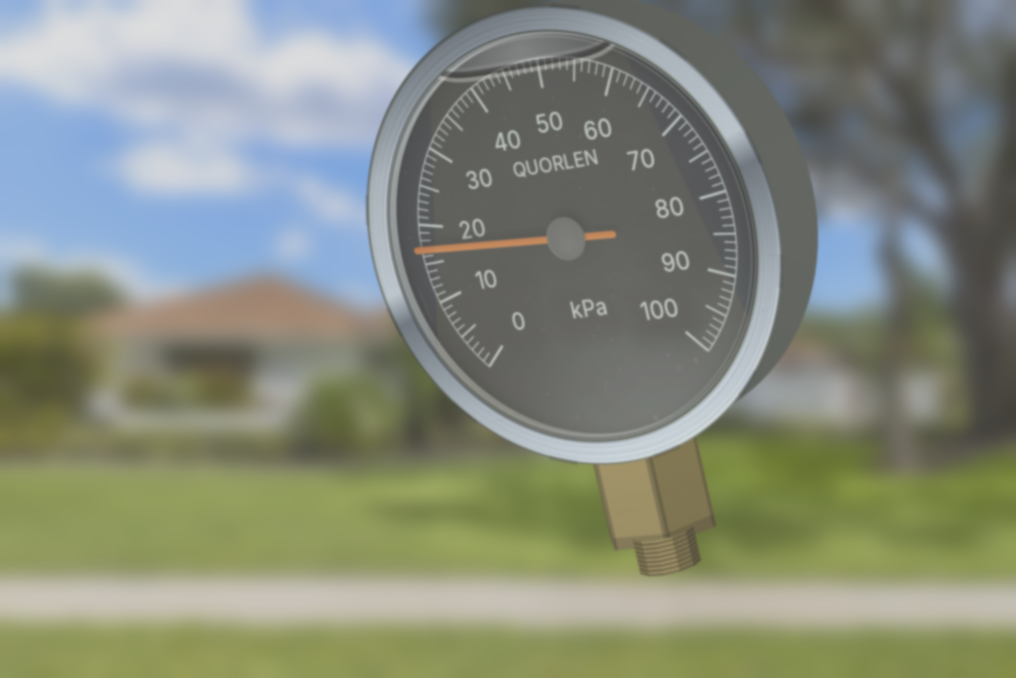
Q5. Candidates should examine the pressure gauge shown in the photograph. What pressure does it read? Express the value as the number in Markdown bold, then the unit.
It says **17** kPa
